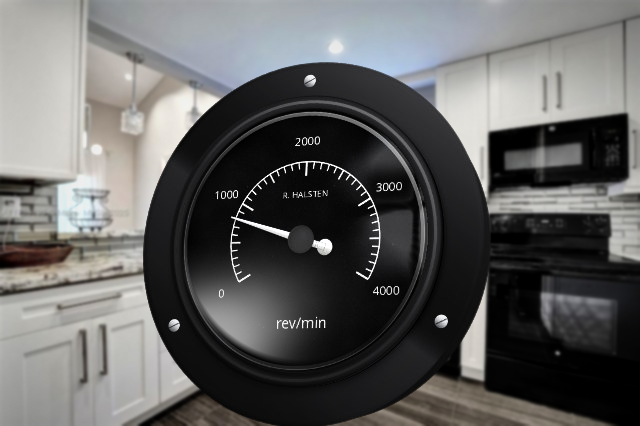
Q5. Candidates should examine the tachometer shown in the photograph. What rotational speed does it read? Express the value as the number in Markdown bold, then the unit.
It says **800** rpm
